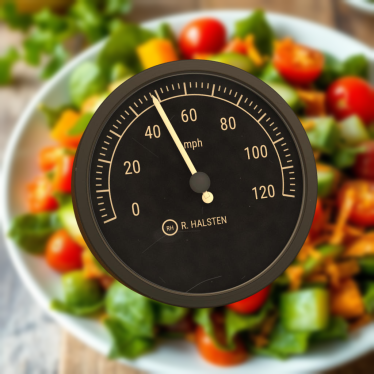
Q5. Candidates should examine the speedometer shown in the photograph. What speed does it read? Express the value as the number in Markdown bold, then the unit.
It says **48** mph
